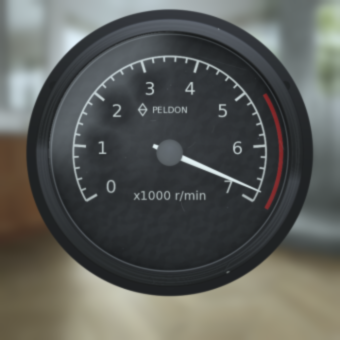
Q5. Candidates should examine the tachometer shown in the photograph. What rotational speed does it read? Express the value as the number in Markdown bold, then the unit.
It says **6800** rpm
